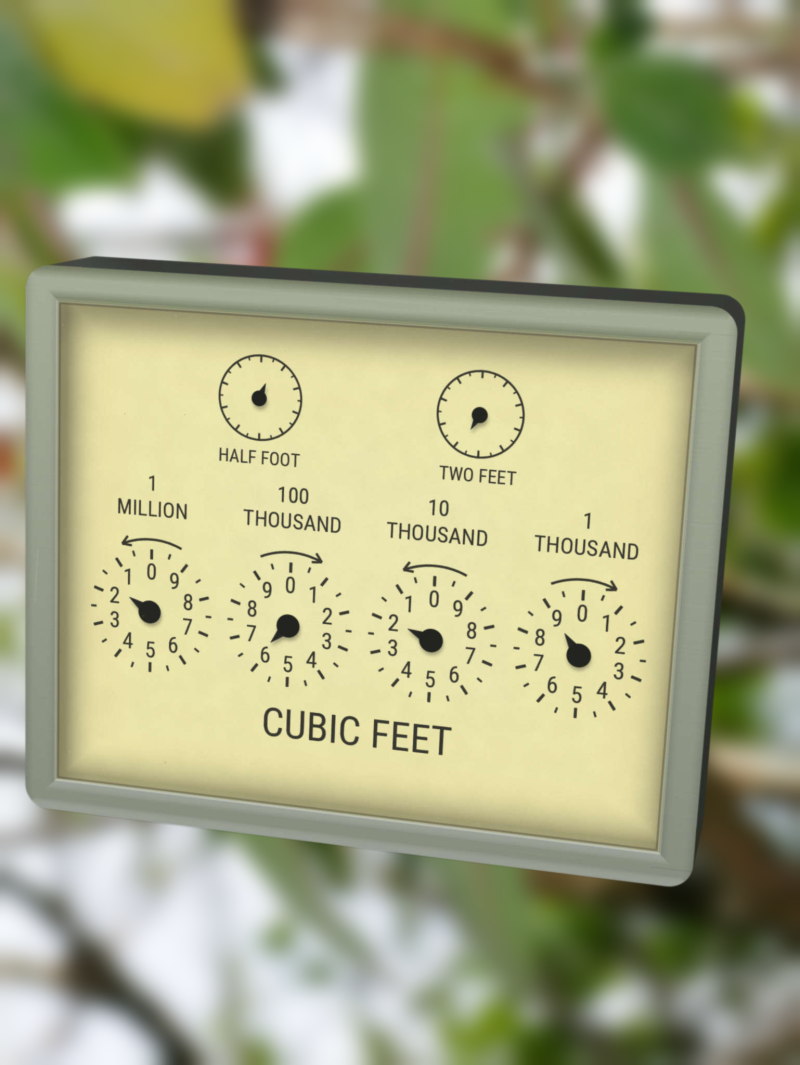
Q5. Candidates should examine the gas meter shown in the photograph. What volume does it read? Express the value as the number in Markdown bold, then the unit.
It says **161900** ft³
